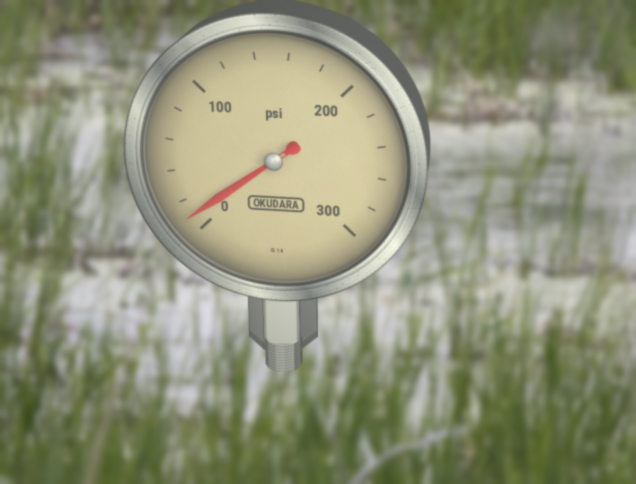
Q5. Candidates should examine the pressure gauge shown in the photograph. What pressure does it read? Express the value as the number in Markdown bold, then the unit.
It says **10** psi
